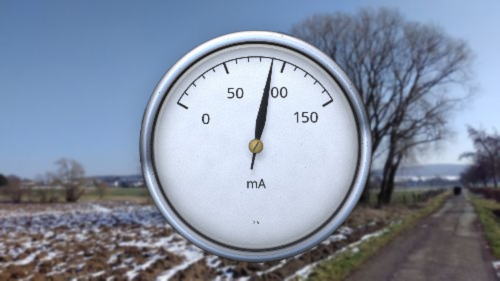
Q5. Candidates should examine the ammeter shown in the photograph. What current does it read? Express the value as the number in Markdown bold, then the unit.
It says **90** mA
